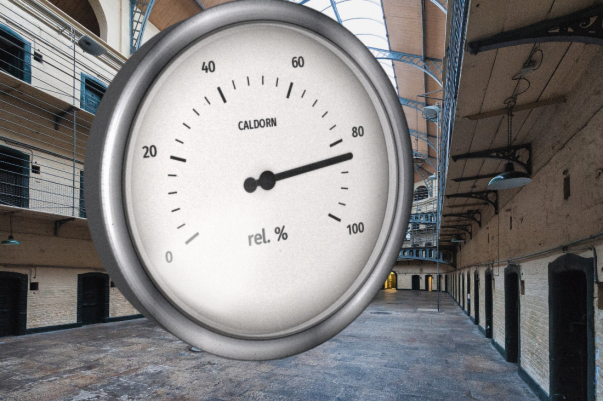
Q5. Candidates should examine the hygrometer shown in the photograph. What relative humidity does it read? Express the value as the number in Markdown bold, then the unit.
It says **84** %
